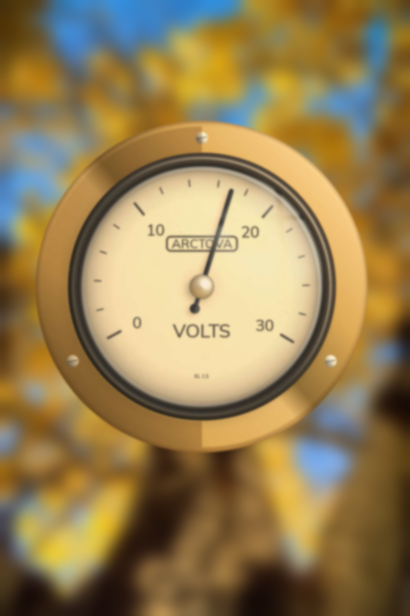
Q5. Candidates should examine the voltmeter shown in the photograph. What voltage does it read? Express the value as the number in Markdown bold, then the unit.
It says **17** V
